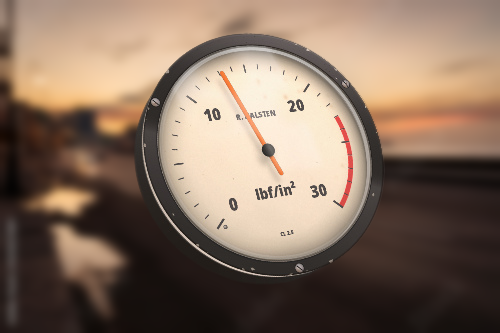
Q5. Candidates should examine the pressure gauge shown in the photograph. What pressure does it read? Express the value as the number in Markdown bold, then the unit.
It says **13** psi
